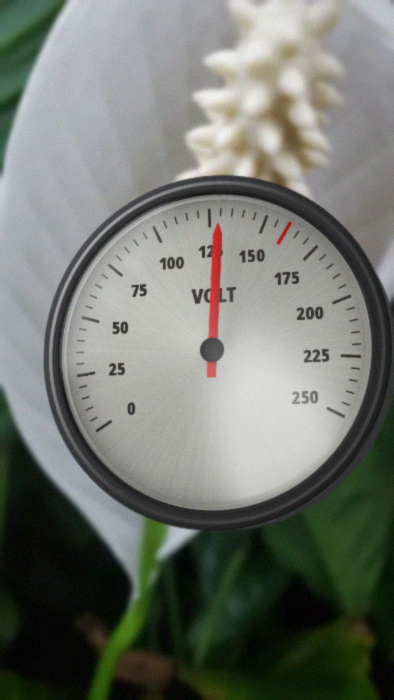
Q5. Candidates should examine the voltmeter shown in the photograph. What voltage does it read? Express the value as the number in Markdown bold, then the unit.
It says **130** V
